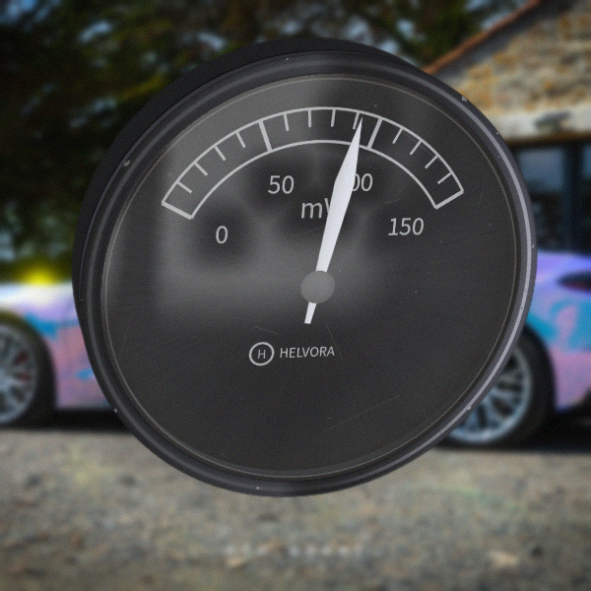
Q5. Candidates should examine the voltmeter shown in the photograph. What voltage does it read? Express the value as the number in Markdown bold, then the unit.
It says **90** mV
